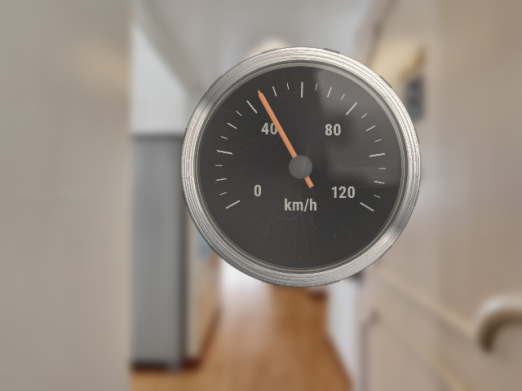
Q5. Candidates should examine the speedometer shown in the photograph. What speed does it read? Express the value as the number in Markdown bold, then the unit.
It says **45** km/h
